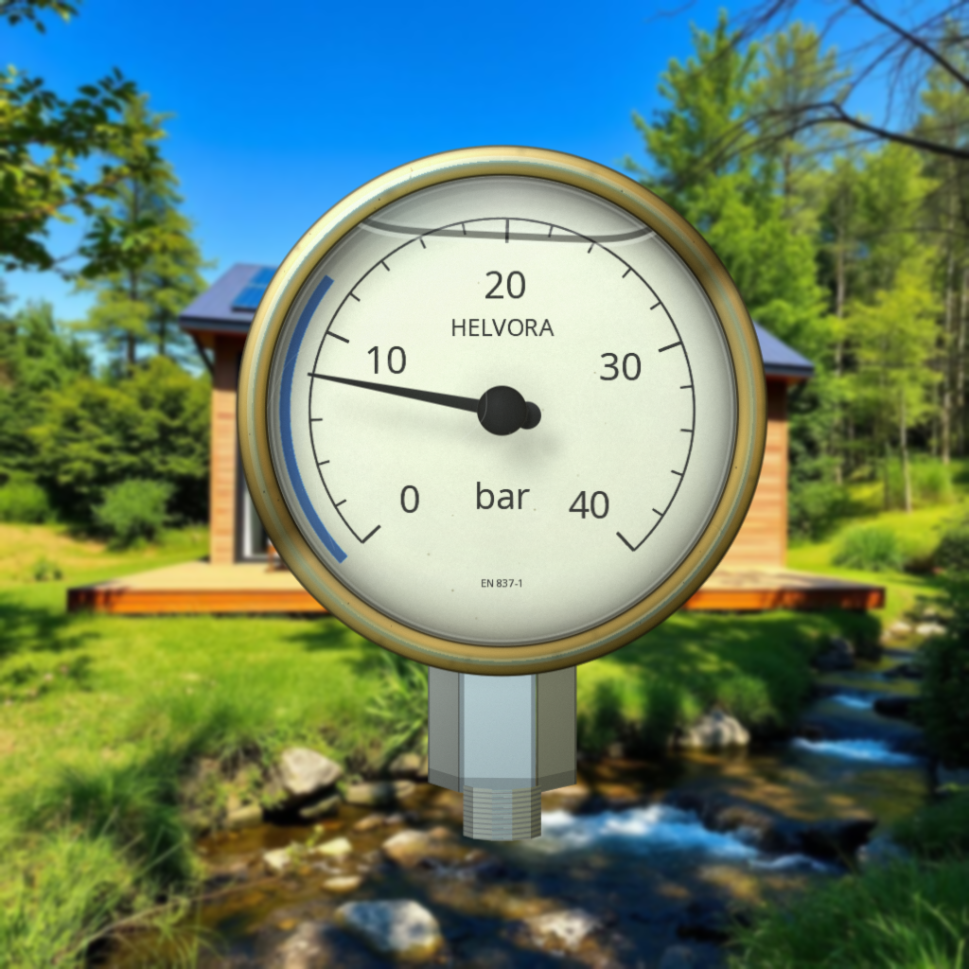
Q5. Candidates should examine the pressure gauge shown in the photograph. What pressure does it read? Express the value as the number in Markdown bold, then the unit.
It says **8** bar
